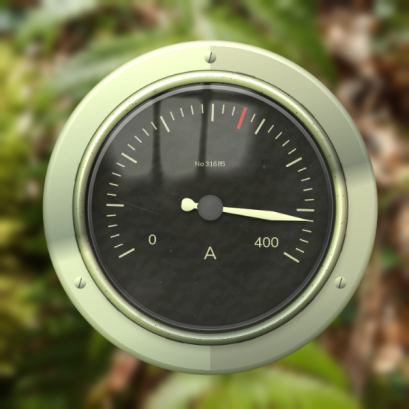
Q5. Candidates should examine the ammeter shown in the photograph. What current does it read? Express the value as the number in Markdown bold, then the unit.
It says **360** A
